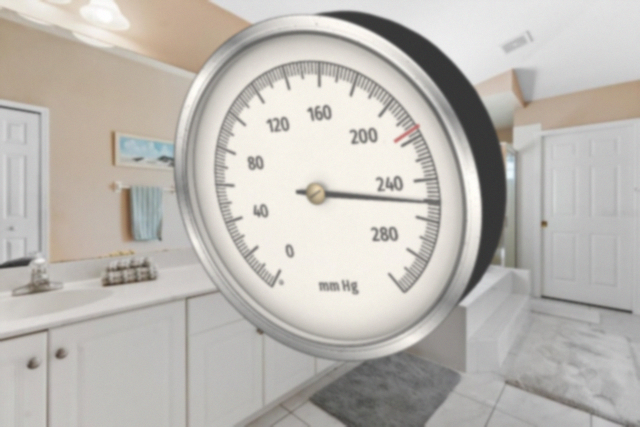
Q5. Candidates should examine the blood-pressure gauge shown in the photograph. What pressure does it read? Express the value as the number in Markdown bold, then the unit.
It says **250** mmHg
